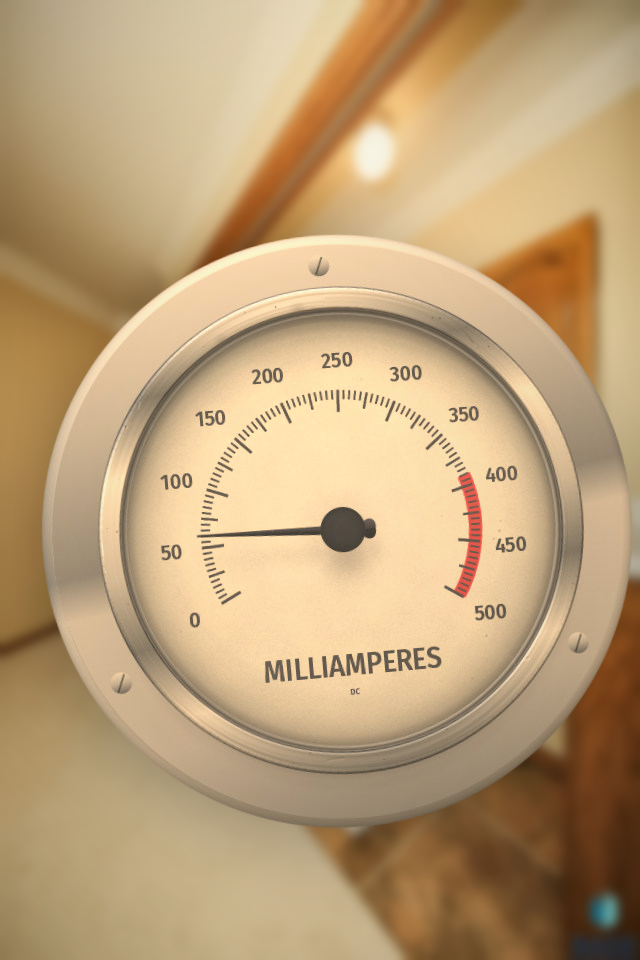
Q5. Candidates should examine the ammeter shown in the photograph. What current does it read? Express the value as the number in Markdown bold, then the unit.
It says **60** mA
